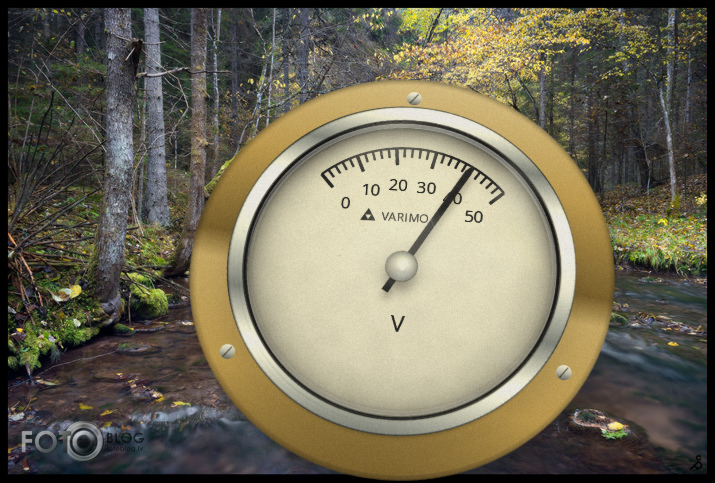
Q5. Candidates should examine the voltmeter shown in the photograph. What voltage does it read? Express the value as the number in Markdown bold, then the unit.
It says **40** V
